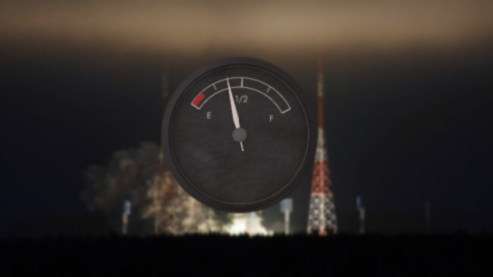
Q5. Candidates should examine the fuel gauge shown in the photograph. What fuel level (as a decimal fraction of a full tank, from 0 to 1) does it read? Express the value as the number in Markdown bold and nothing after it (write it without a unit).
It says **0.375**
